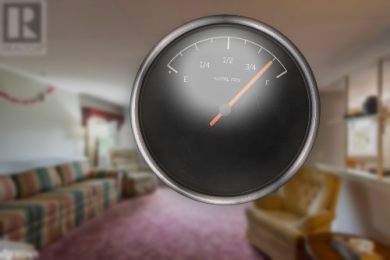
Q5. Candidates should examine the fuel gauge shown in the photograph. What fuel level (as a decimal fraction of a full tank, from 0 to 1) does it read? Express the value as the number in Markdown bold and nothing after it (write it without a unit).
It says **0.875**
